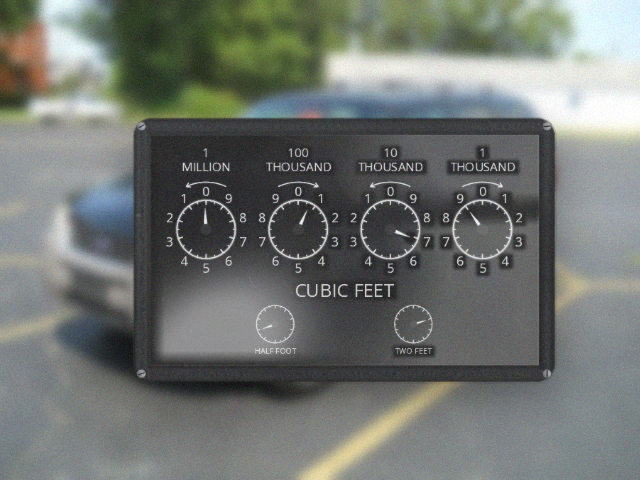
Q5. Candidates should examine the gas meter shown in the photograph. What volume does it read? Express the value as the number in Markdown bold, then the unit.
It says **6900** ft³
